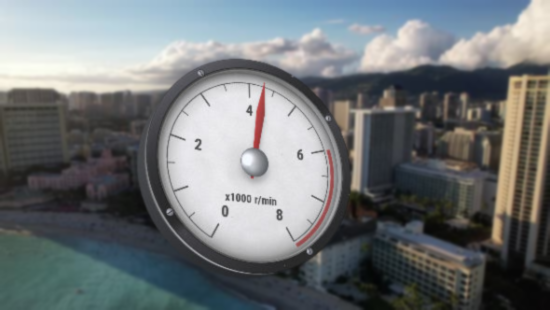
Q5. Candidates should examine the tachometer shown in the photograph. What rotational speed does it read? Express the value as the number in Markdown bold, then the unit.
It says **4250** rpm
